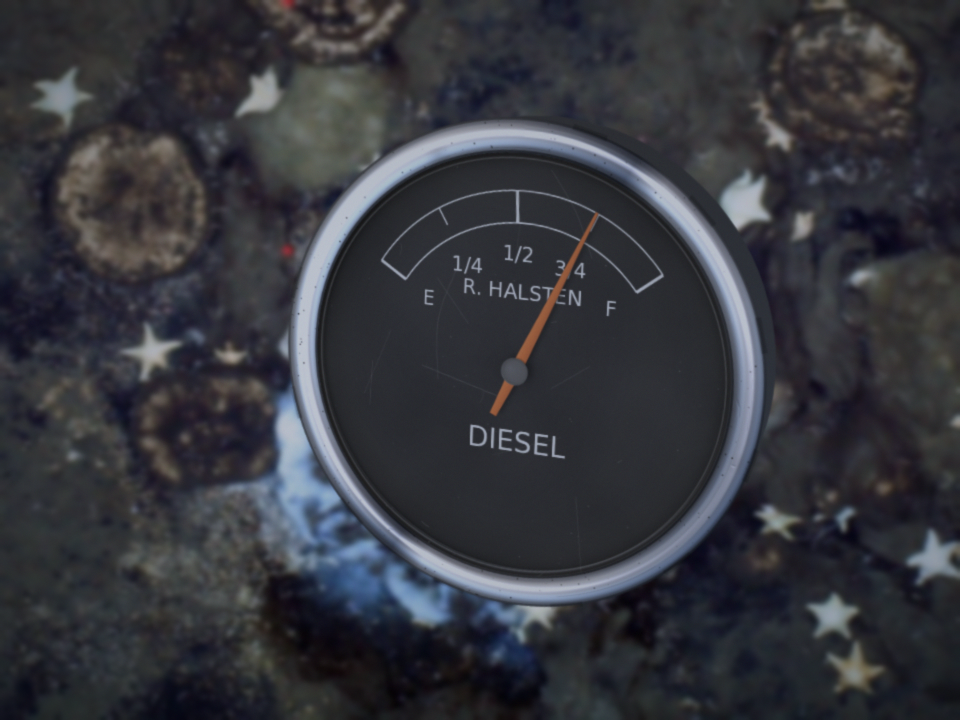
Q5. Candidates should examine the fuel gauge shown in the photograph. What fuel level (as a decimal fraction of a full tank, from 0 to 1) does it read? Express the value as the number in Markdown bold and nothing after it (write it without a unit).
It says **0.75**
